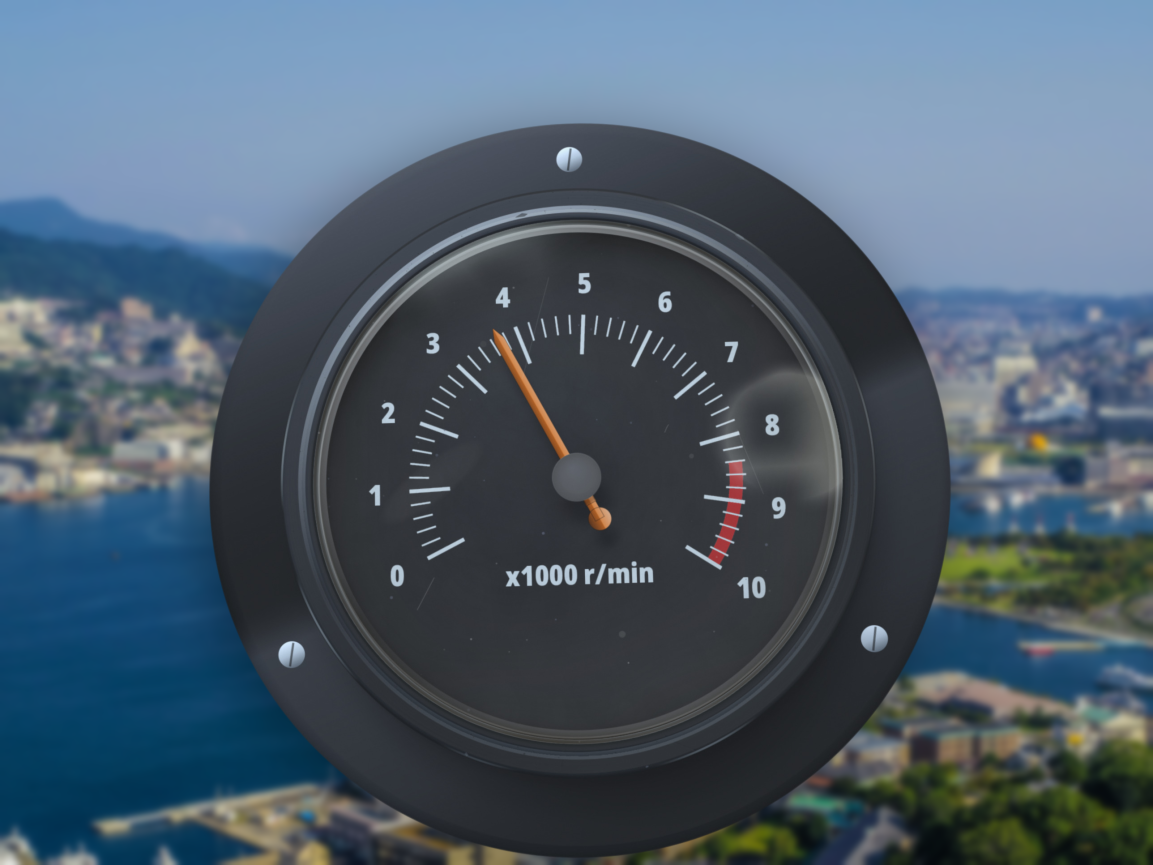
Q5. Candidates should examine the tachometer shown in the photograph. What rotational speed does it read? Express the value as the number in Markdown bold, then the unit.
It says **3700** rpm
